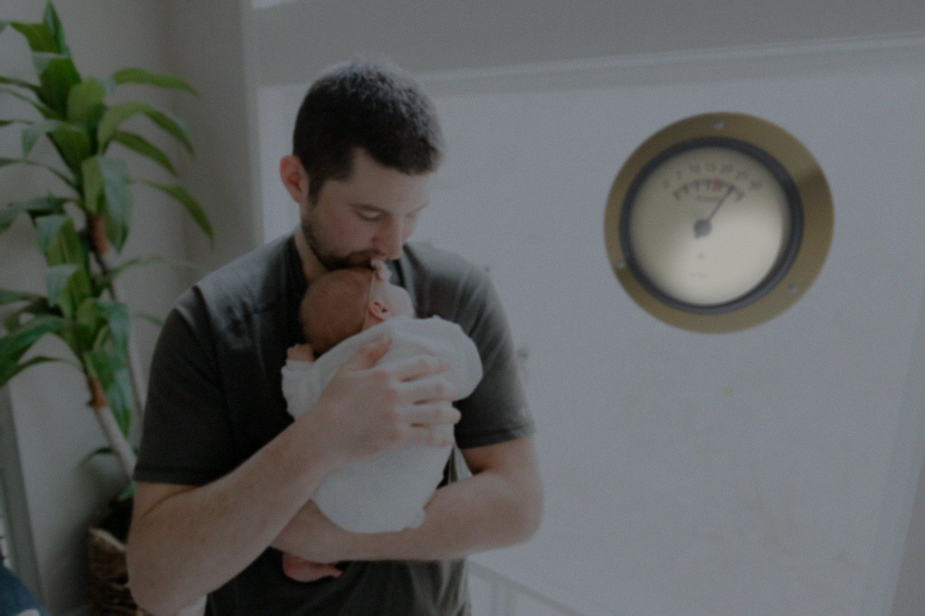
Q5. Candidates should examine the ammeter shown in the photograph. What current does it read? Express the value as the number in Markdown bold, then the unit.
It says **25** A
